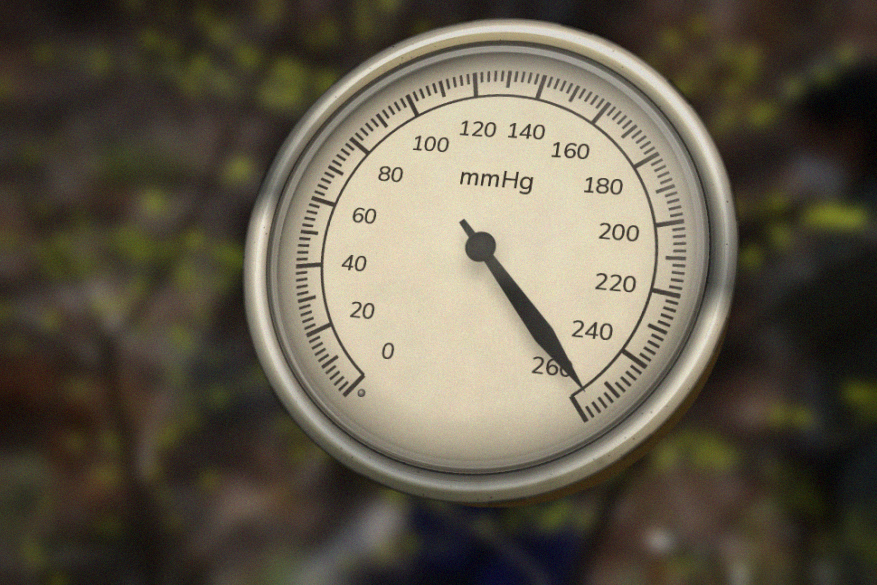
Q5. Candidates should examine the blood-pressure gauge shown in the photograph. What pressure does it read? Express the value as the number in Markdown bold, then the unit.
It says **256** mmHg
